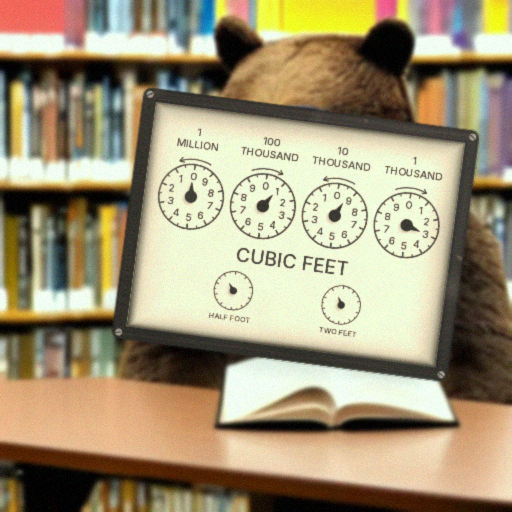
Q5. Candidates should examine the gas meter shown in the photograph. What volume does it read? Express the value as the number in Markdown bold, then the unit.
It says **9300** ft³
